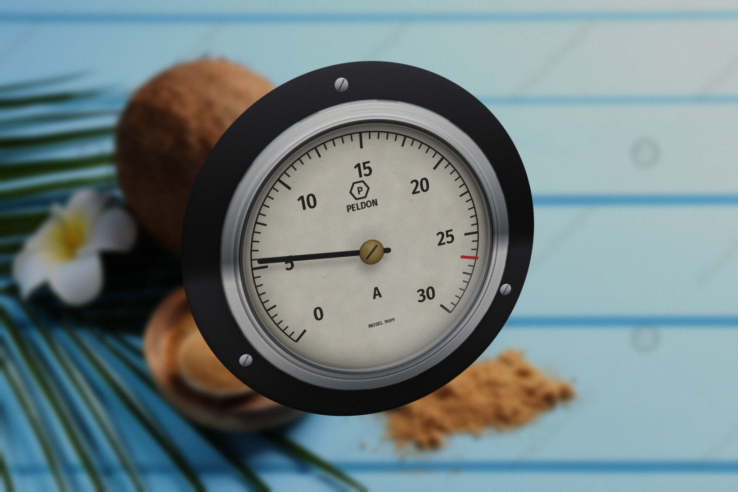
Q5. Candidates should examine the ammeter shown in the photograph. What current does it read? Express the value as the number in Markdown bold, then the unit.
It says **5.5** A
